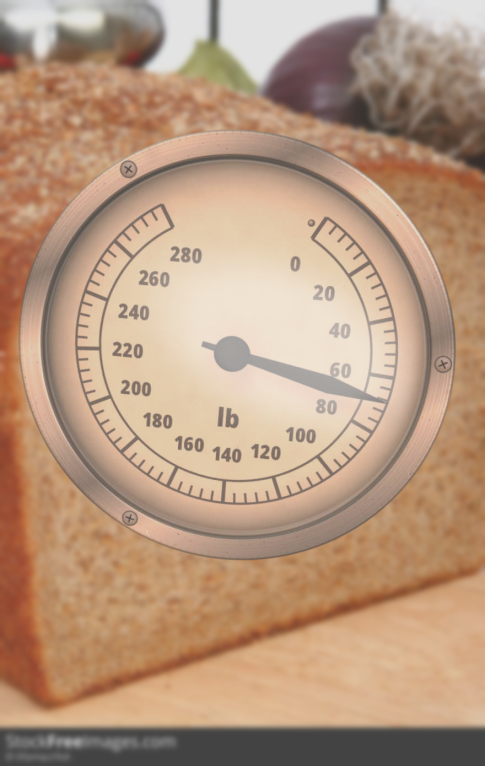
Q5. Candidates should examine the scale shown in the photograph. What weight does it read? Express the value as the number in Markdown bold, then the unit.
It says **68** lb
